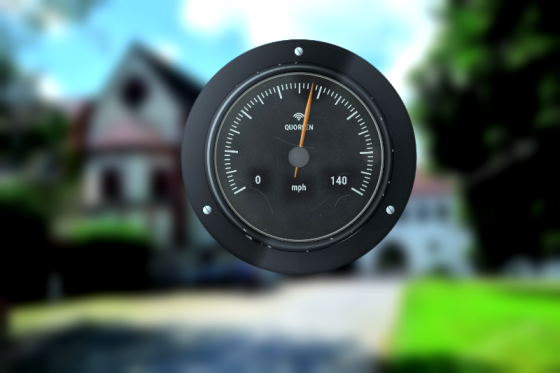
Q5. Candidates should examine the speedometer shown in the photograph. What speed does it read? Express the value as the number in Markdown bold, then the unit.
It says **76** mph
